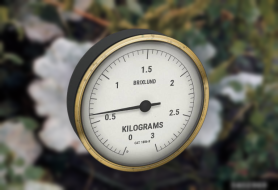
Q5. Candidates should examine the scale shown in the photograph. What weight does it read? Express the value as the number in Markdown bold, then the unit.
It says **0.6** kg
